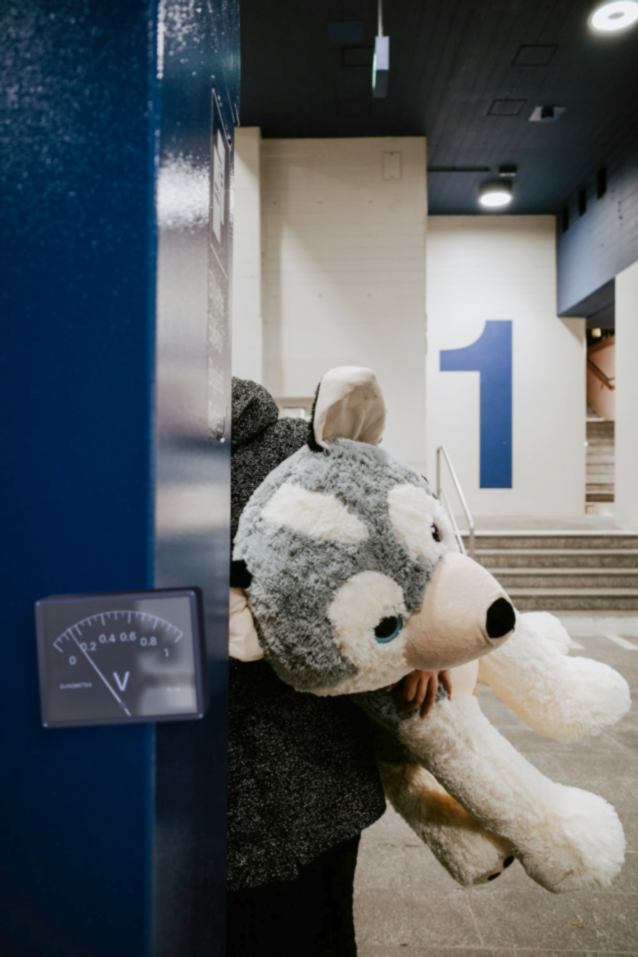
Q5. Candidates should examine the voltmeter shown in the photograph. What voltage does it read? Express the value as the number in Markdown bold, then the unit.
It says **0.15** V
